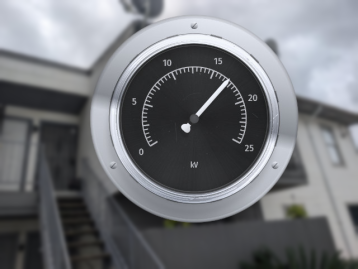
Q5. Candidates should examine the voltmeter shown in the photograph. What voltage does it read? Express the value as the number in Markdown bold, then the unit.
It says **17** kV
